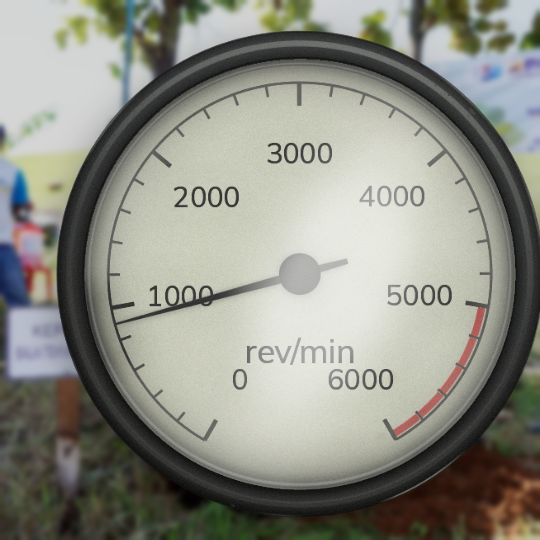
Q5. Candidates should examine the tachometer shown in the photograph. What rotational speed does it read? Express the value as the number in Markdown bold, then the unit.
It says **900** rpm
